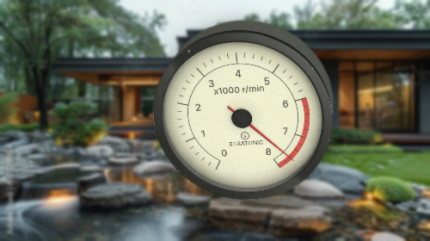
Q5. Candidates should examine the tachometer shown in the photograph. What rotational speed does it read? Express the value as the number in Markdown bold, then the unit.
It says **7600** rpm
